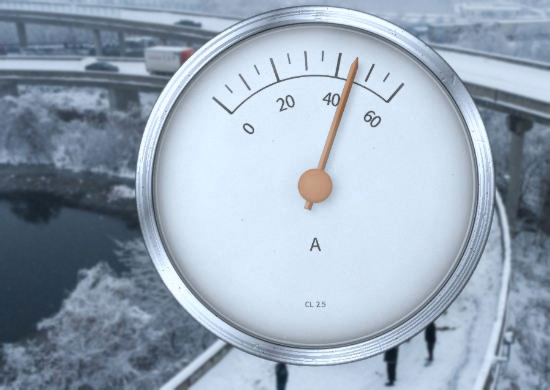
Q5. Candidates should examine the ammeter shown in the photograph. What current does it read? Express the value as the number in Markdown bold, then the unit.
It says **45** A
